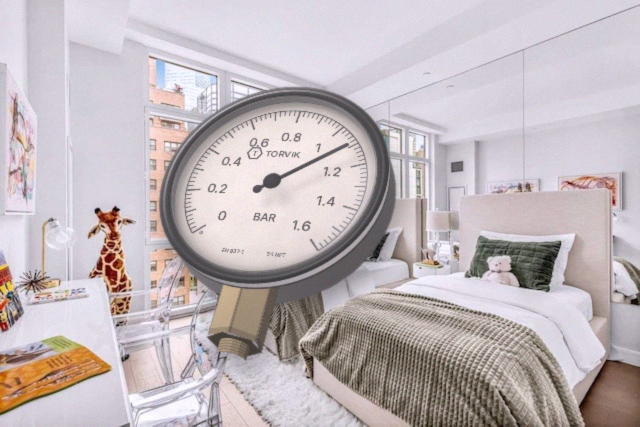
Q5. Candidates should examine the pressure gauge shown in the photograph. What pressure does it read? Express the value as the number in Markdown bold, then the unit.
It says **1.1** bar
